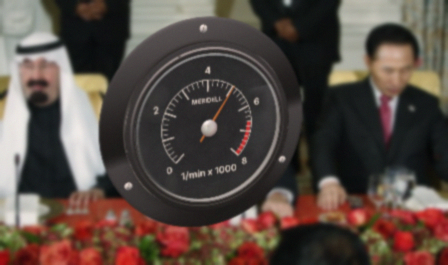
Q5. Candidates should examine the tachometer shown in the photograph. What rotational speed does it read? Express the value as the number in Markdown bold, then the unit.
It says **5000** rpm
